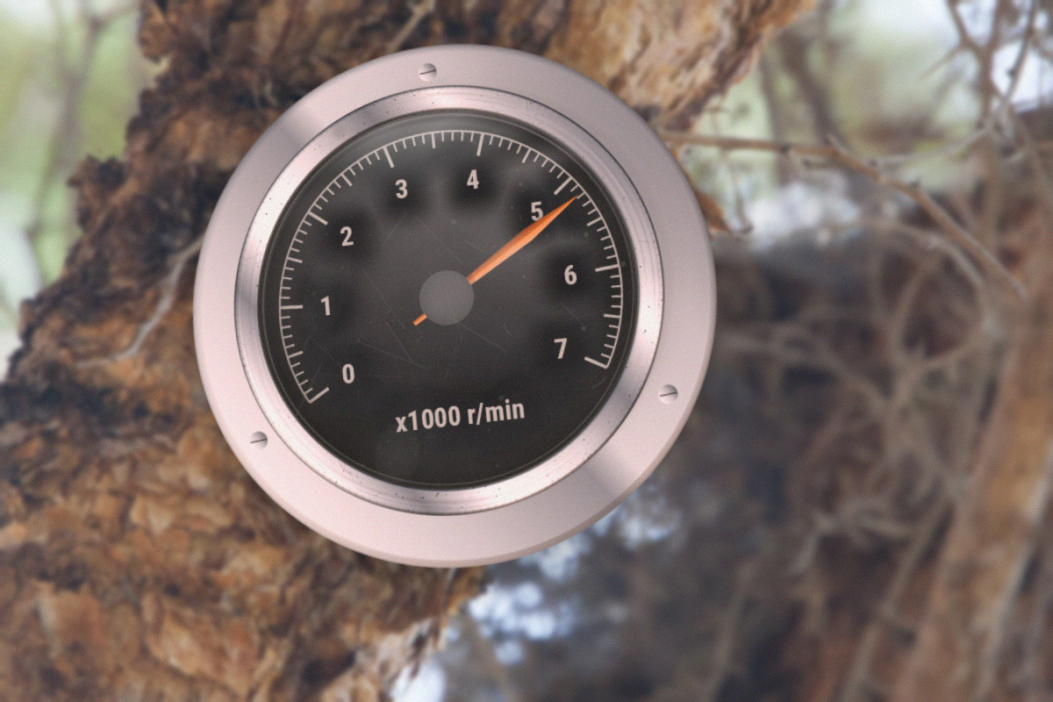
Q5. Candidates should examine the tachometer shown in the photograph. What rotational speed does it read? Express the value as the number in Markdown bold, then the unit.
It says **5200** rpm
